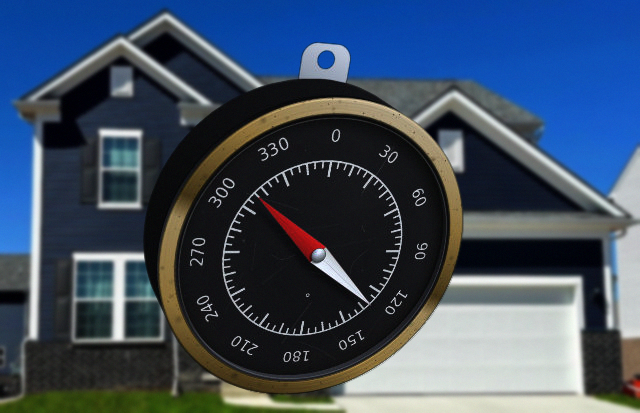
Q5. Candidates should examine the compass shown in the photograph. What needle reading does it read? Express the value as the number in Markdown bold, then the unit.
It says **310** °
